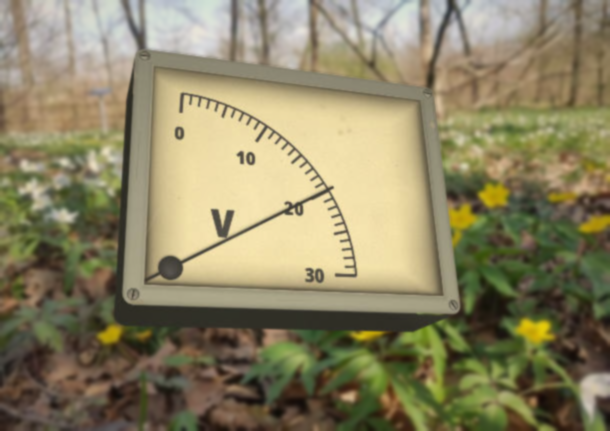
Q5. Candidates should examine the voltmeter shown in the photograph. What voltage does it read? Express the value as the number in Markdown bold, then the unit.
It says **20** V
